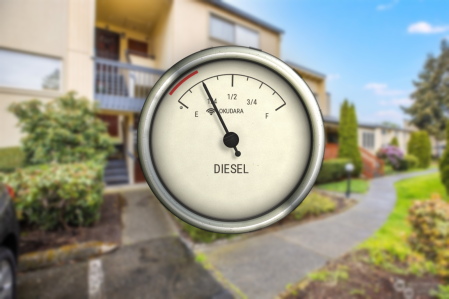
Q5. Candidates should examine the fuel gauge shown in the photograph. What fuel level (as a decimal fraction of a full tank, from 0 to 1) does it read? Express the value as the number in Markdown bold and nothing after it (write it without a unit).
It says **0.25**
